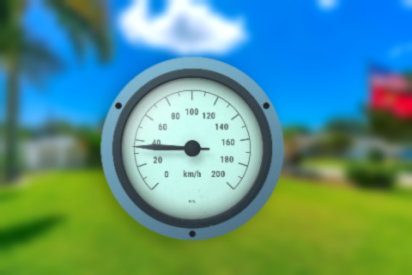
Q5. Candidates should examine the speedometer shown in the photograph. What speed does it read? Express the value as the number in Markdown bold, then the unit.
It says **35** km/h
